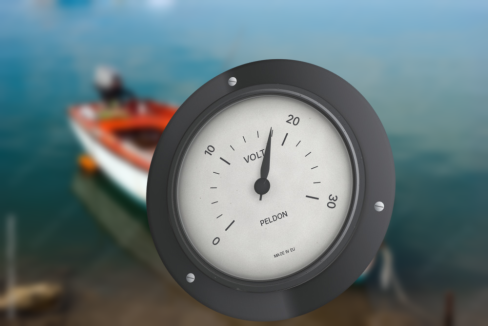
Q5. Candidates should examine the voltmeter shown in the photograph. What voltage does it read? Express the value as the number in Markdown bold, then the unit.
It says **18** V
